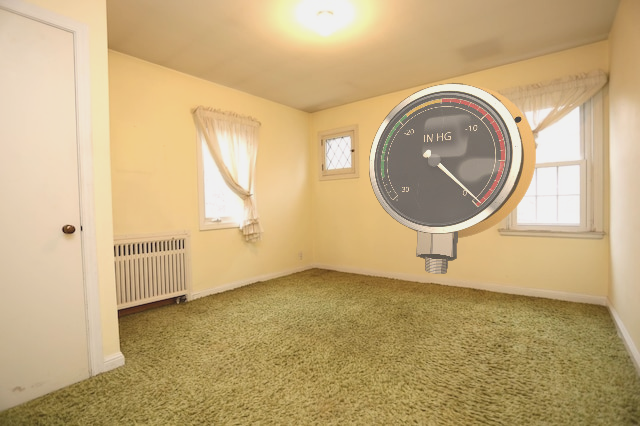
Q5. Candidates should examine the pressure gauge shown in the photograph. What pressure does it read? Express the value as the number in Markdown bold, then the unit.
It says **-0.5** inHg
